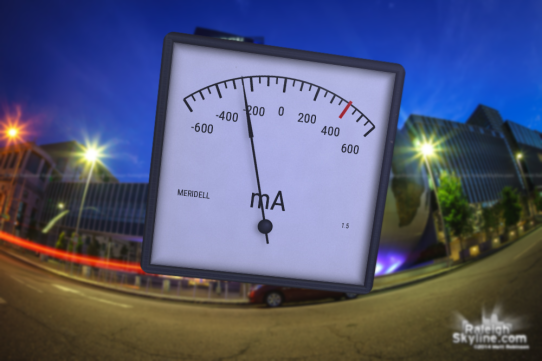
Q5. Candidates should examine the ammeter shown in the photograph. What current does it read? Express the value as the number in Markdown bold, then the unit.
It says **-250** mA
